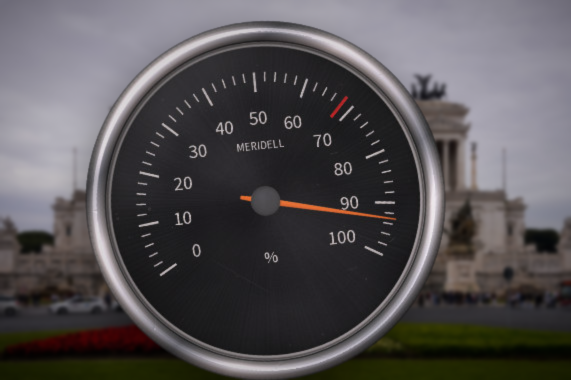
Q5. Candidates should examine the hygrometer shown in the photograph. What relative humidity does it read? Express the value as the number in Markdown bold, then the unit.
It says **93** %
